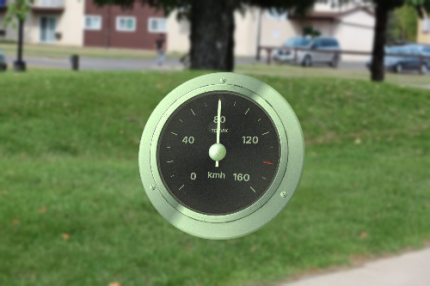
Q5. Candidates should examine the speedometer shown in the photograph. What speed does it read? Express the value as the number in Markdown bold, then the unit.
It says **80** km/h
